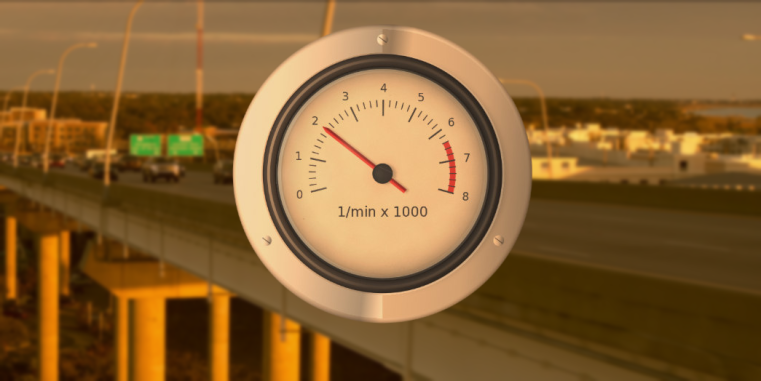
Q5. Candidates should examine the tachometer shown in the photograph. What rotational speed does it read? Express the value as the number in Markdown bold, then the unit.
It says **2000** rpm
